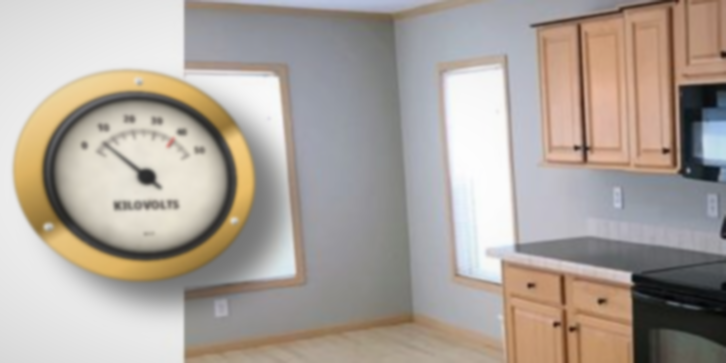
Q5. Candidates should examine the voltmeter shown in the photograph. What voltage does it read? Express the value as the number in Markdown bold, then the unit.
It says **5** kV
